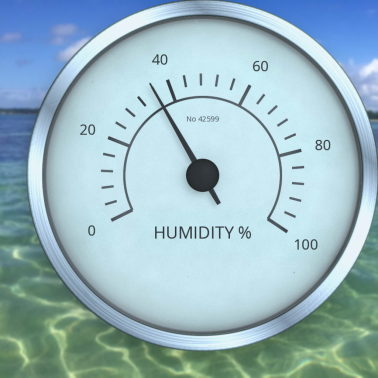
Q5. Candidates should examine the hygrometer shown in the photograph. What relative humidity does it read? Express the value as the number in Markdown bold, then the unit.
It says **36** %
